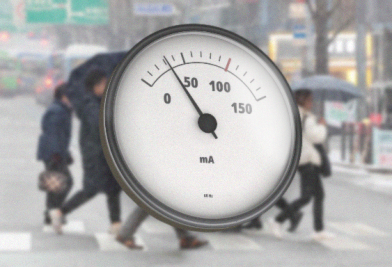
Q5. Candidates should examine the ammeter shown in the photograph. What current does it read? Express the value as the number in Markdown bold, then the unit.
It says **30** mA
